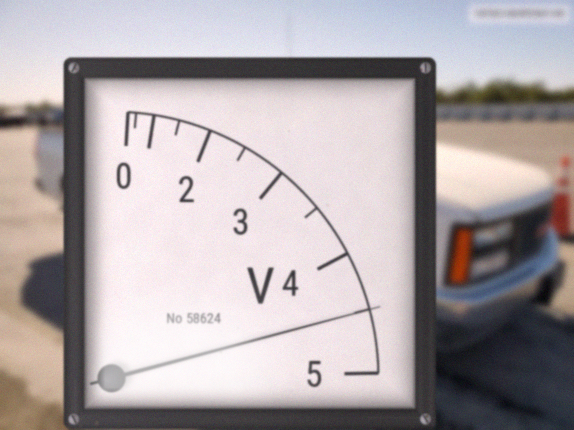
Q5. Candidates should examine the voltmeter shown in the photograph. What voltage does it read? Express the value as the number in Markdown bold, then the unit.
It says **4.5** V
